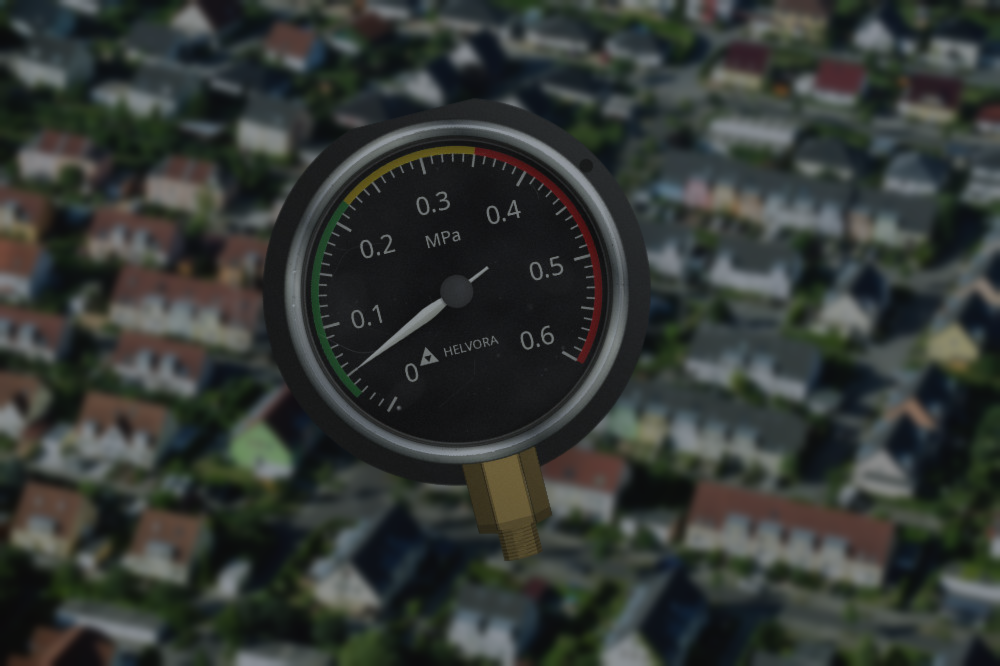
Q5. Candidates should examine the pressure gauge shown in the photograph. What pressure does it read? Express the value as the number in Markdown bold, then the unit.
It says **0.05** MPa
